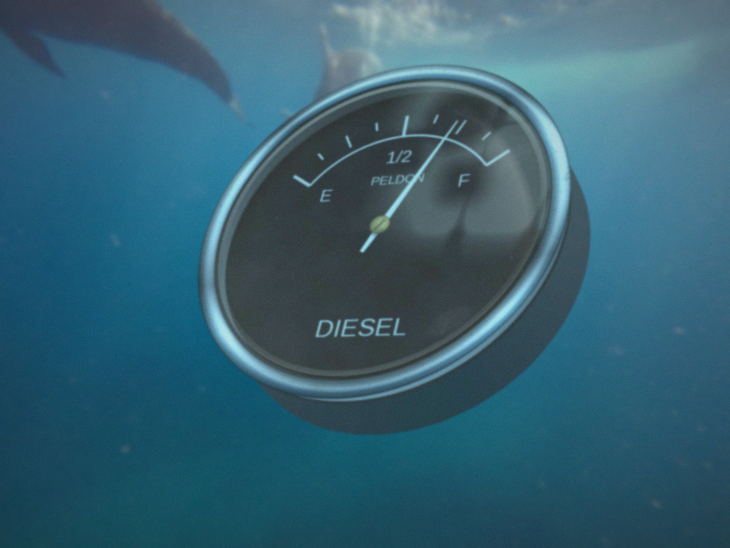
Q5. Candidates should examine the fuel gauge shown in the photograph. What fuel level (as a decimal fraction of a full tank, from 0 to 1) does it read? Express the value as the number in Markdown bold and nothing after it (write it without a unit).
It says **0.75**
